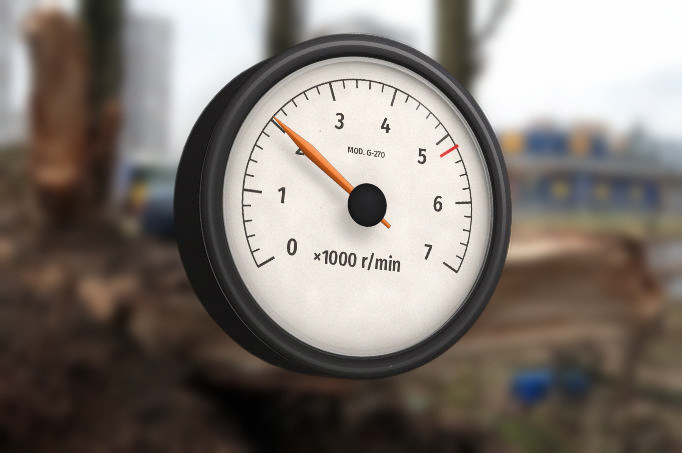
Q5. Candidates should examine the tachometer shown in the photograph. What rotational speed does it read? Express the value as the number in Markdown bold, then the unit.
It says **2000** rpm
